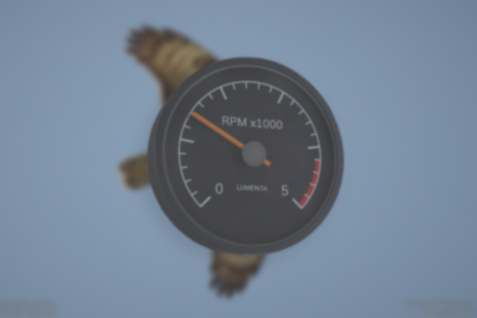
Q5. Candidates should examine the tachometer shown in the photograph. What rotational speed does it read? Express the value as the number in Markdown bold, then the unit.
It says **1400** rpm
